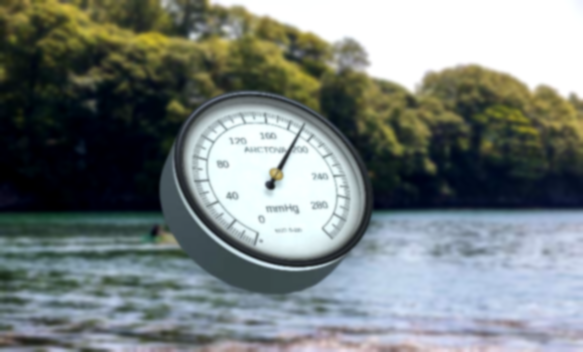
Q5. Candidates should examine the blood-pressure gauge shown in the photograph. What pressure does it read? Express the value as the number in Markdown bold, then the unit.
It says **190** mmHg
